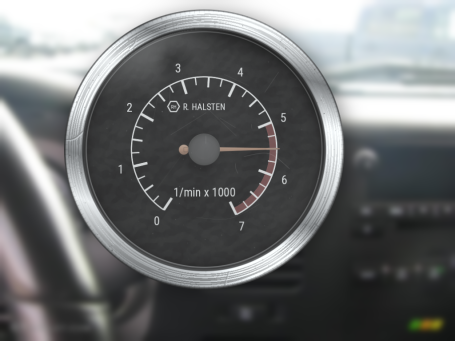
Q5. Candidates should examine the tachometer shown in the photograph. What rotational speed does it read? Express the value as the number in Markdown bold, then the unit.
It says **5500** rpm
